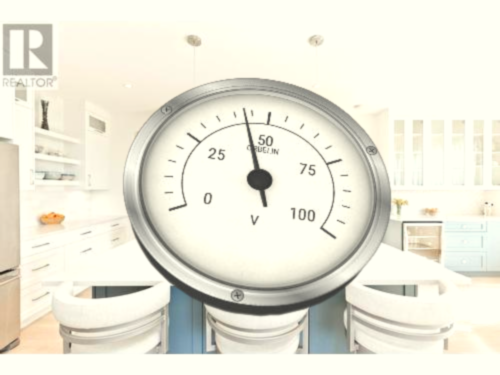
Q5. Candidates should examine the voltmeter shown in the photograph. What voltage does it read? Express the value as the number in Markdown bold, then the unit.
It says **42.5** V
